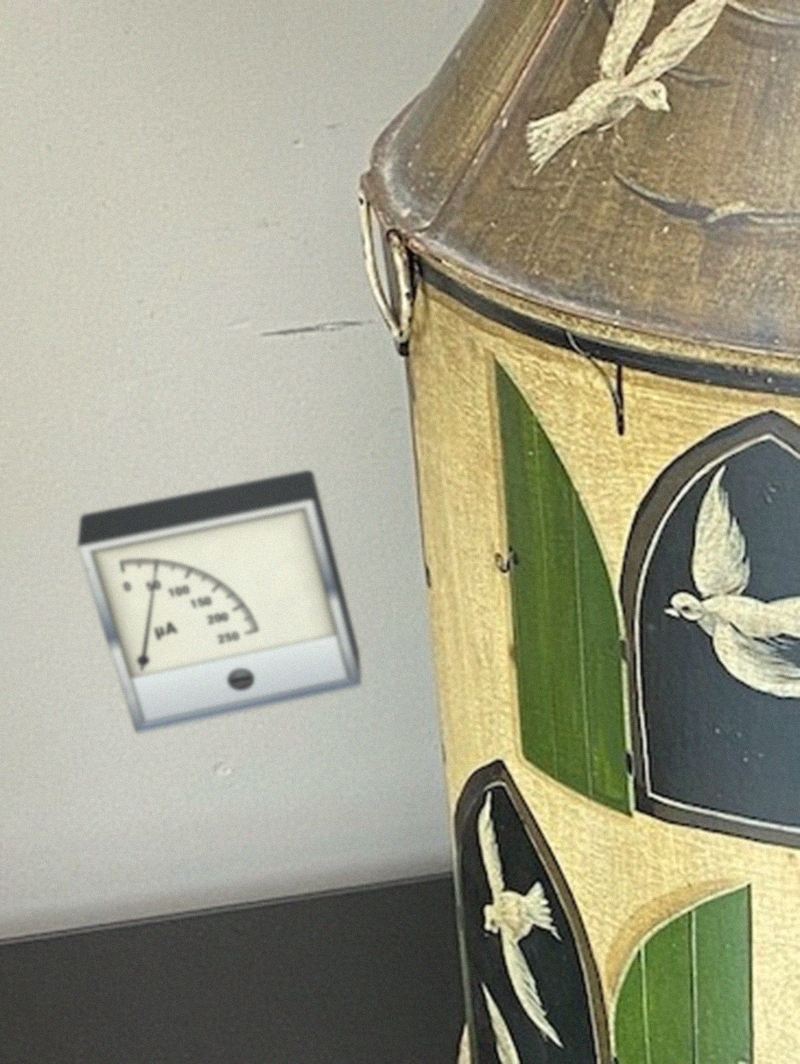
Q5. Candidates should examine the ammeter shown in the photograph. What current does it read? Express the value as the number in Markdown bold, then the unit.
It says **50** µA
